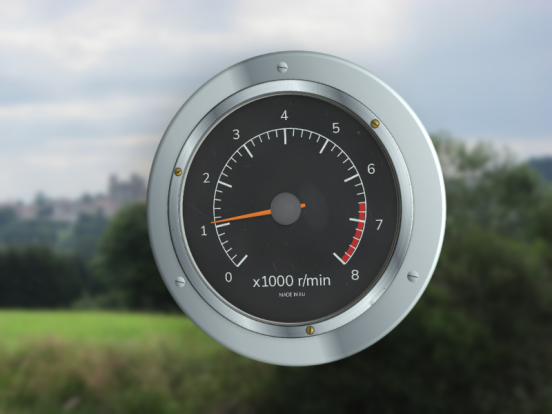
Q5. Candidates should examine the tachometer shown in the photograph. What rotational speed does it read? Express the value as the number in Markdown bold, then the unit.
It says **1100** rpm
